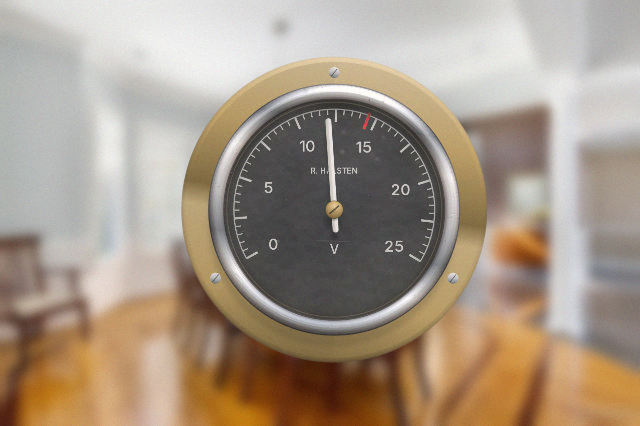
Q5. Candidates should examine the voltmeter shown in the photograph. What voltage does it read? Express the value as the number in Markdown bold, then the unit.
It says **12** V
